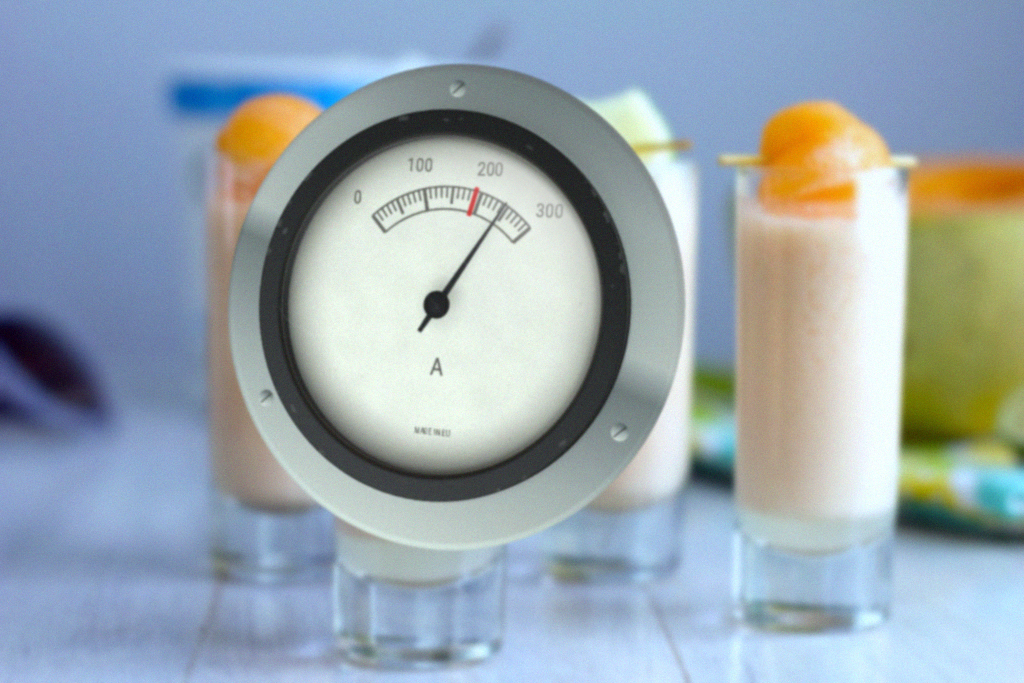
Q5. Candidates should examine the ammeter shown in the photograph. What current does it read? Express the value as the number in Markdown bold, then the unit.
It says **250** A
